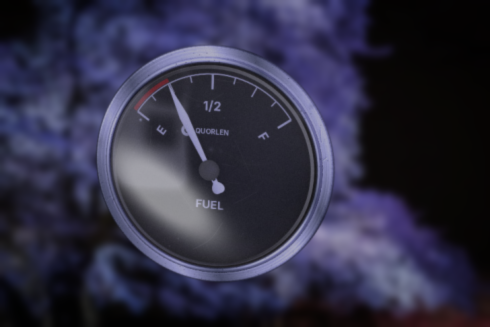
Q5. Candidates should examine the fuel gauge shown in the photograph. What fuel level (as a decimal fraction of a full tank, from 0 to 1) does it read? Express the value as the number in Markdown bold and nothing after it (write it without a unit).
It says **0.25**
